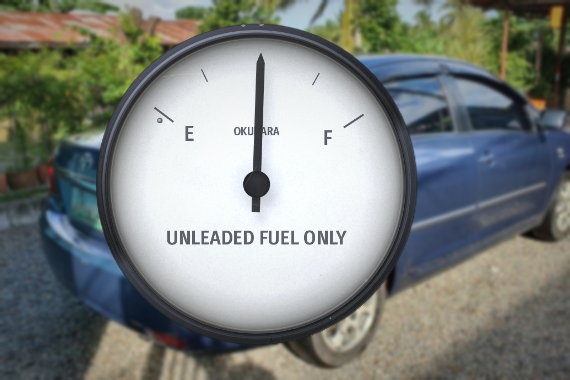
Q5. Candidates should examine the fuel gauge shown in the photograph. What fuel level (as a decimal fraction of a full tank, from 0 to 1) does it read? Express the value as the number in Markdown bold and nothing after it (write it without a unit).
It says **0.5**
